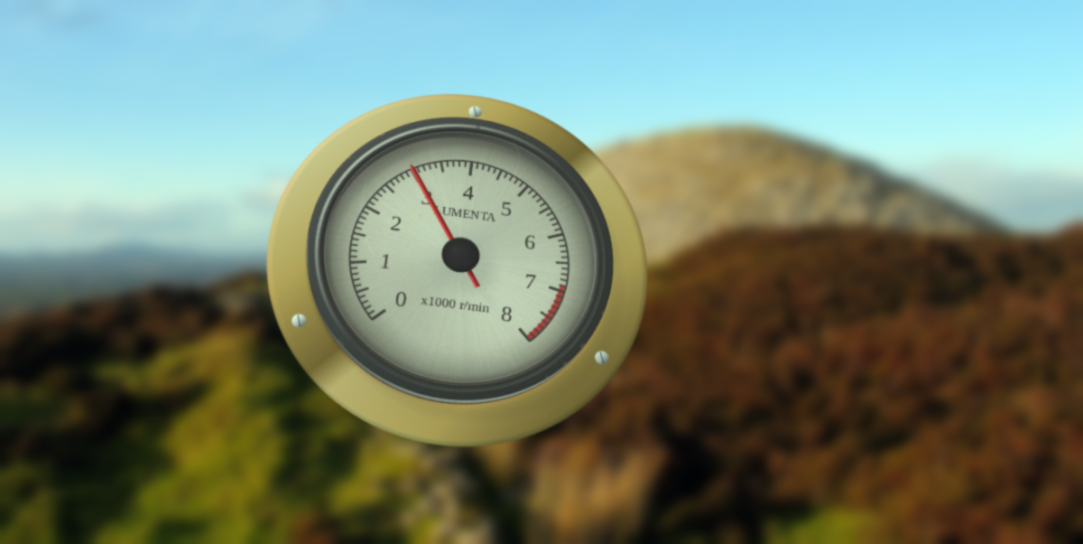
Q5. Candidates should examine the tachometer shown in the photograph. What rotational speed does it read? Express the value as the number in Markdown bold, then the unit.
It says **3000** rpm
